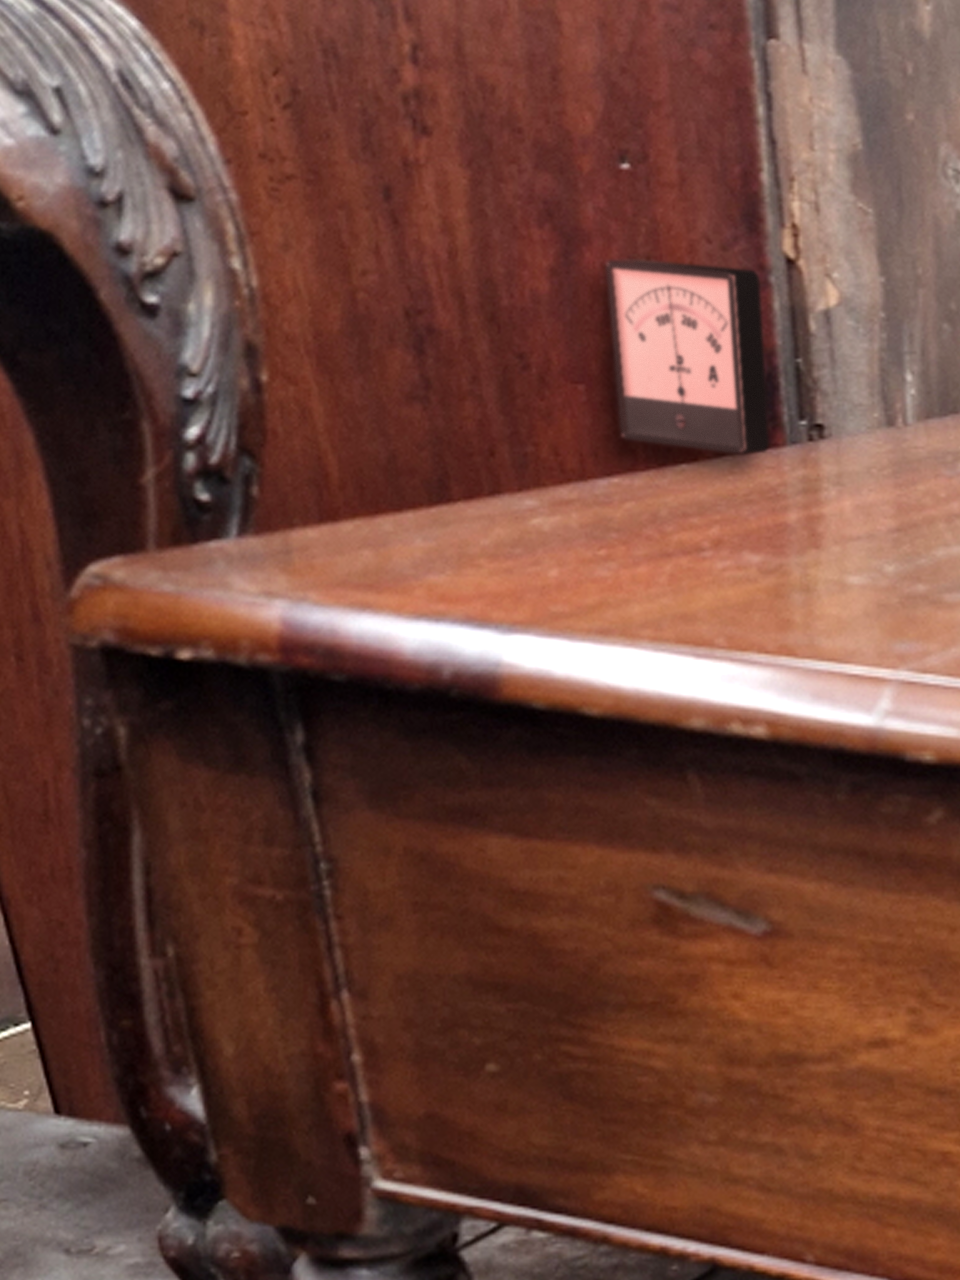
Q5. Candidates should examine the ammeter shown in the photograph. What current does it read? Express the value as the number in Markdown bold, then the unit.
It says **140** A
